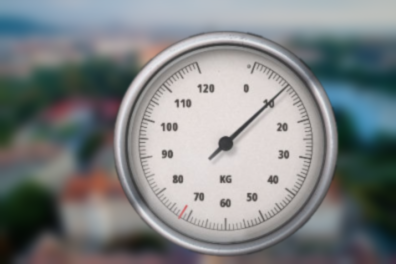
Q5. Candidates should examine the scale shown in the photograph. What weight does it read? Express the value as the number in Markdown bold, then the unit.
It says **10** kg
